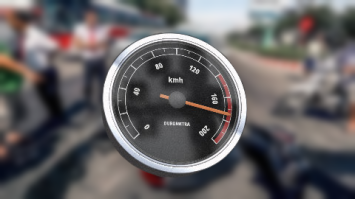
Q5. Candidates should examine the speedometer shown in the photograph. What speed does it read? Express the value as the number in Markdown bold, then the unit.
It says **175** km/h
